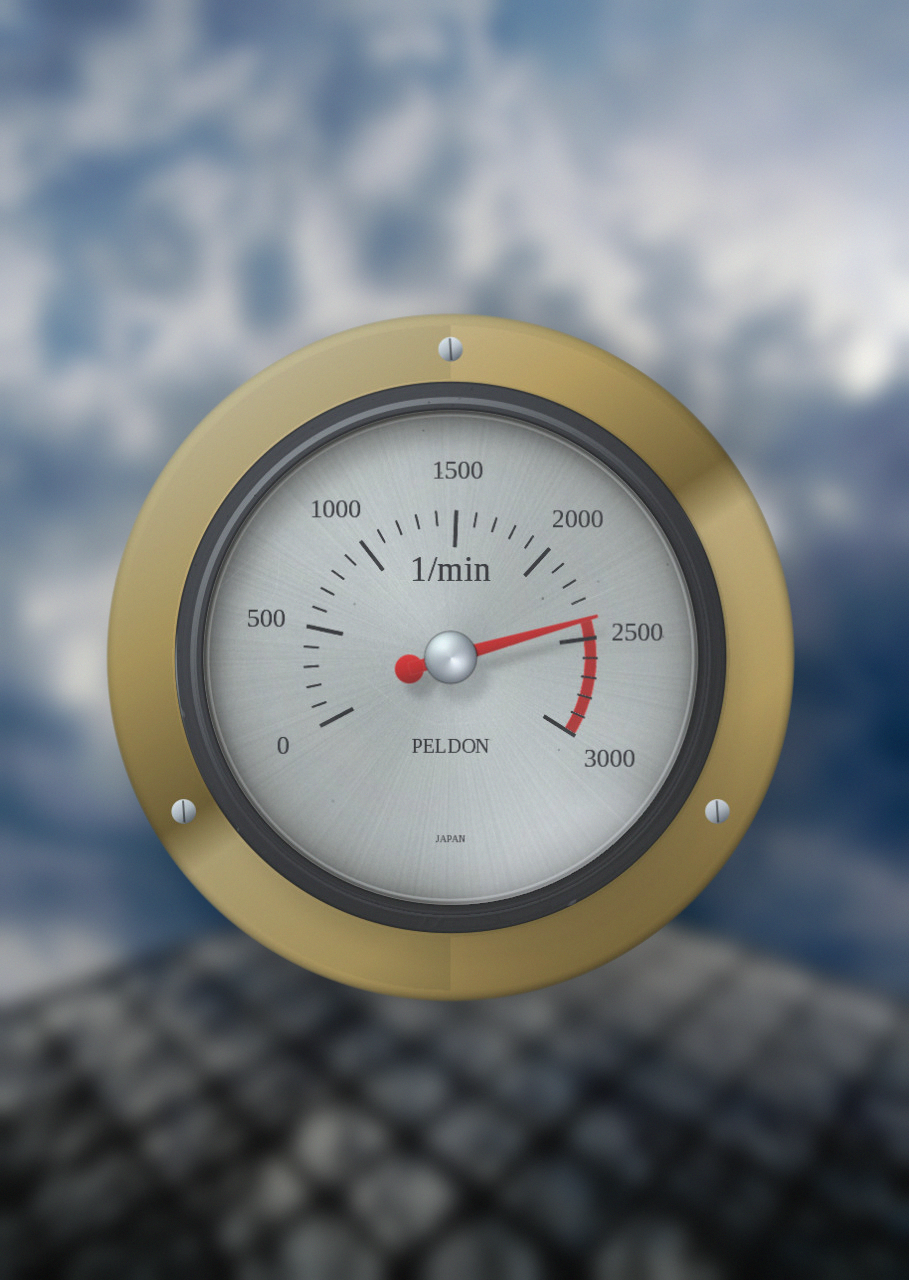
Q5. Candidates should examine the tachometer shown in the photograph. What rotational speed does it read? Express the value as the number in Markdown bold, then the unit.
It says **2400** rpm
